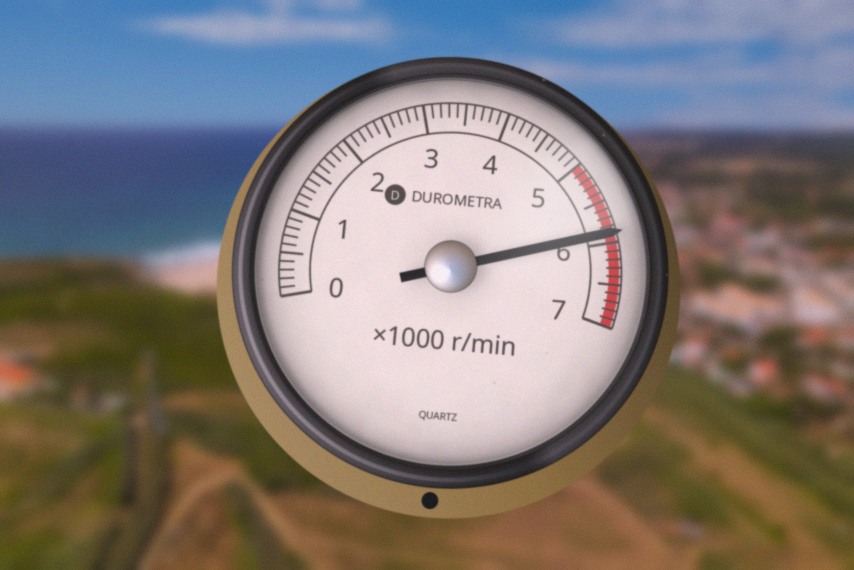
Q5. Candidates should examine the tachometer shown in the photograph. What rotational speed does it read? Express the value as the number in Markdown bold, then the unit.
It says **5900** rpm
